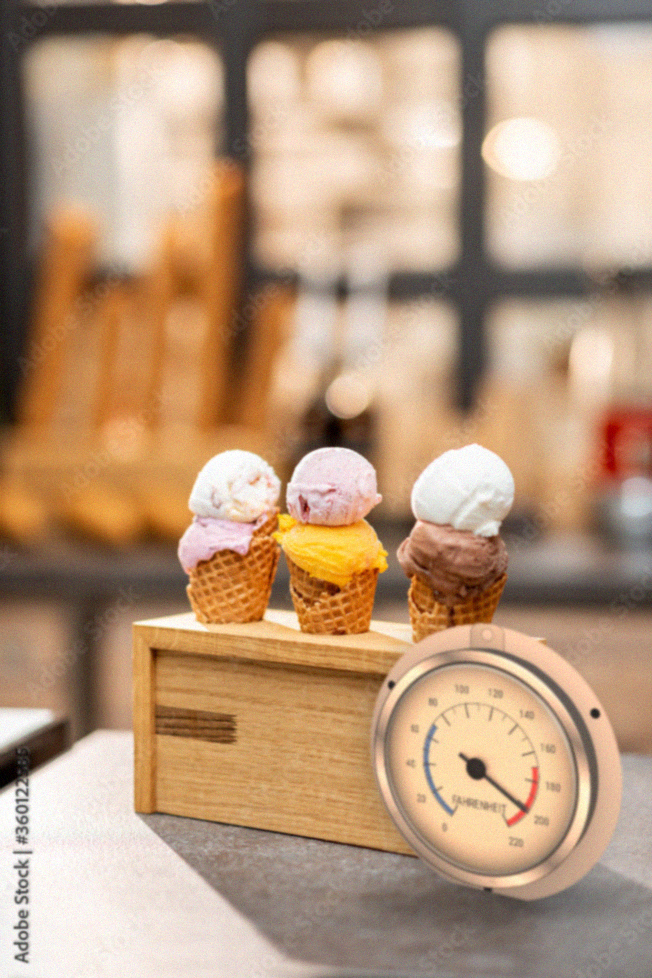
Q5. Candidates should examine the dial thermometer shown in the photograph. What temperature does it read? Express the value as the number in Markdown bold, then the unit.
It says **200** °F
